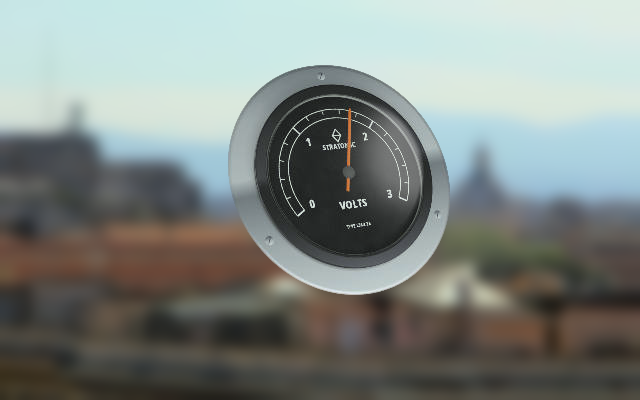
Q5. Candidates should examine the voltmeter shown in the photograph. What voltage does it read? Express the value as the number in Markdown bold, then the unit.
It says **1.7** V
